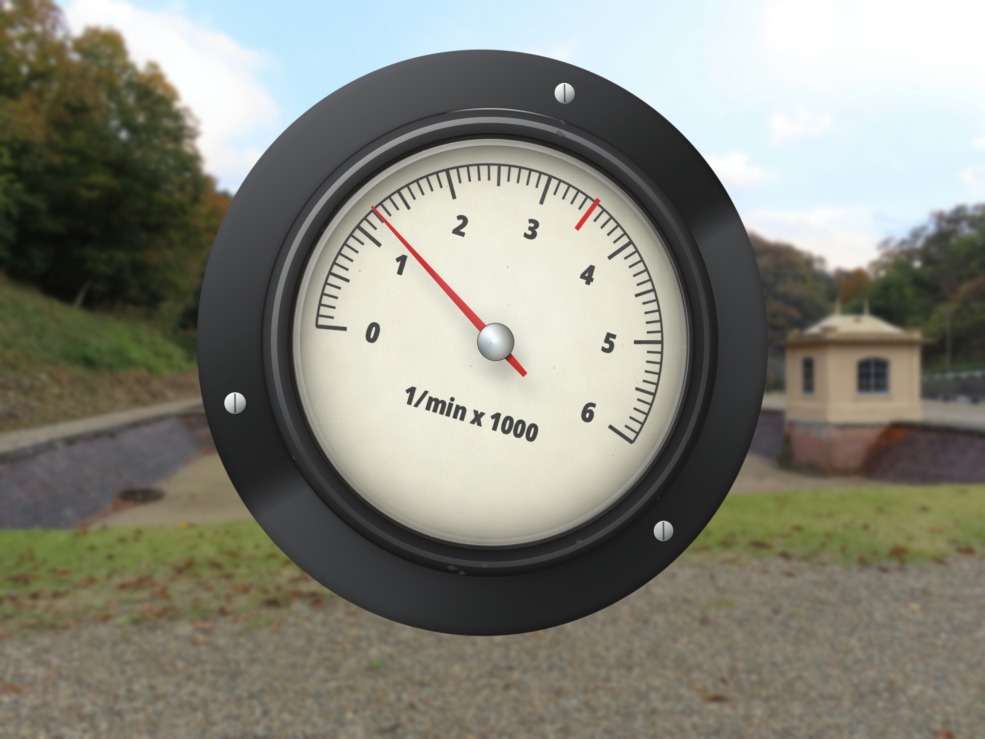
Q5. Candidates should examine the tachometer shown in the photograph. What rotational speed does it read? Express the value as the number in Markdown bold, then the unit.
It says **1200** rpm
